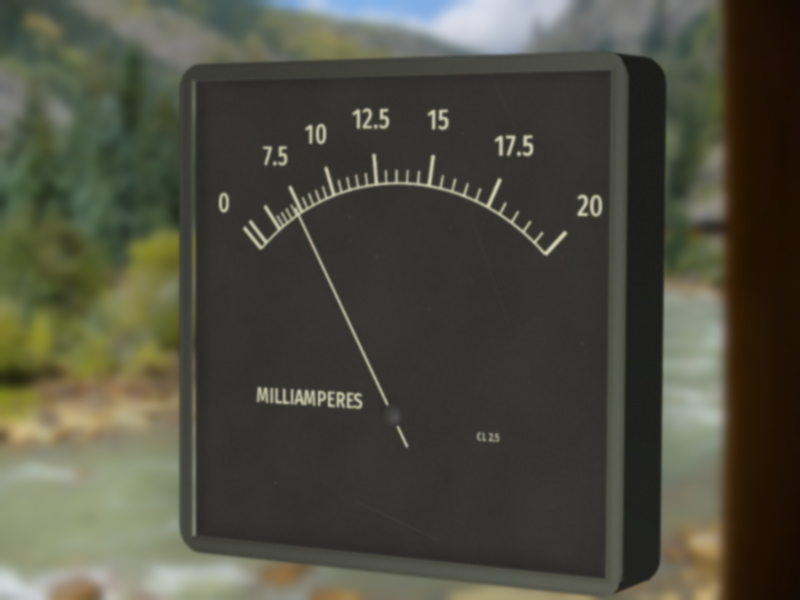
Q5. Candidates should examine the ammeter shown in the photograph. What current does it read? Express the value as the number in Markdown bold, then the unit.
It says **7.5** mA
